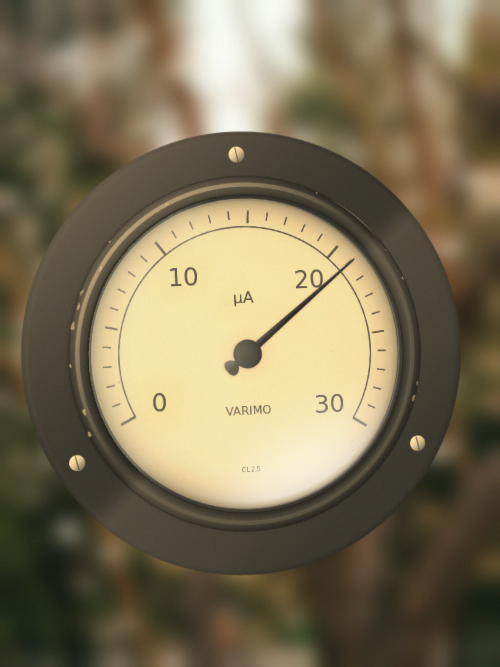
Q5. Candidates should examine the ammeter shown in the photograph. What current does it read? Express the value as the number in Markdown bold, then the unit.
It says **21** µA
